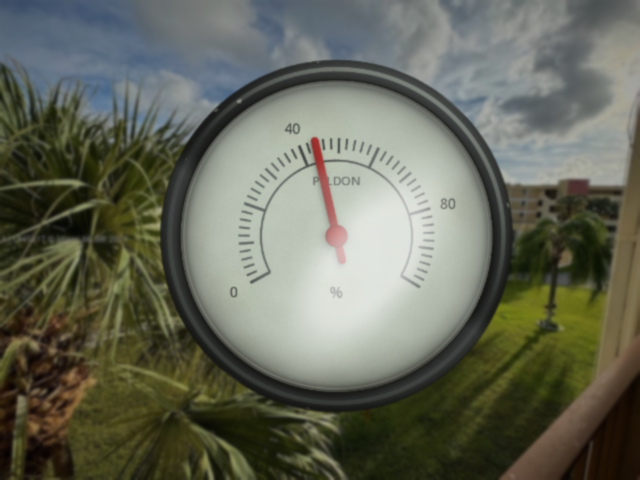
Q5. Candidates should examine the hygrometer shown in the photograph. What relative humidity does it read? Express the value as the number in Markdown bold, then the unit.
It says **44** %
